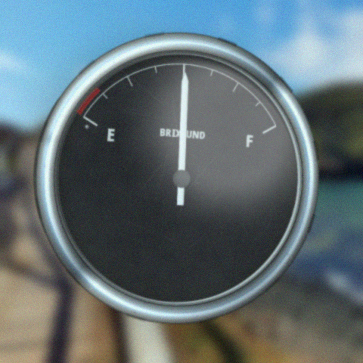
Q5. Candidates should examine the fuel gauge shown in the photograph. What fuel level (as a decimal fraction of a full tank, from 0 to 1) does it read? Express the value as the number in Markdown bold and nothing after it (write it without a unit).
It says **0.5**
